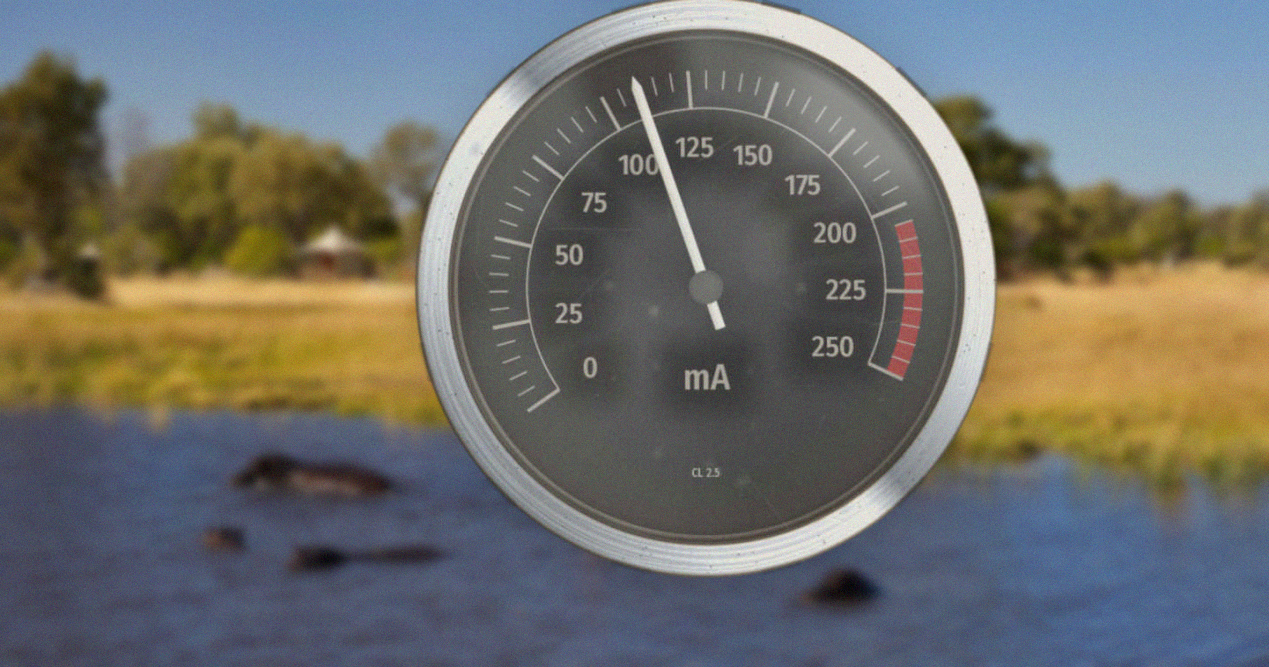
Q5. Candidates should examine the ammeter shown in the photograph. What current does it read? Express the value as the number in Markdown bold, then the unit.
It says **110** mA
